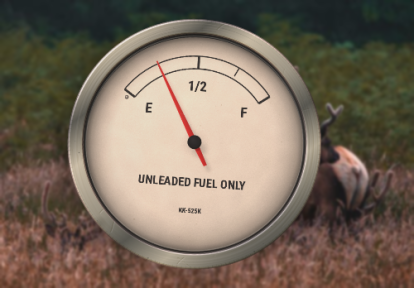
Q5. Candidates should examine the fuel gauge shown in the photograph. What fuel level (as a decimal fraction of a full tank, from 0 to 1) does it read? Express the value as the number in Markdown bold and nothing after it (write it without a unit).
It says **0.25**
